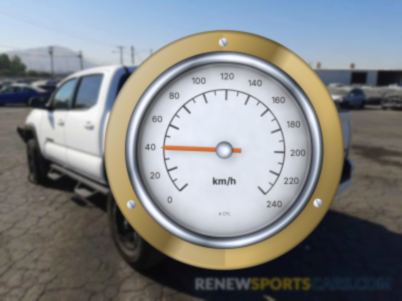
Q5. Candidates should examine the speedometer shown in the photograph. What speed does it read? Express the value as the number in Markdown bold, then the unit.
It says **40** km/h
